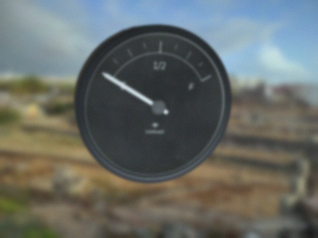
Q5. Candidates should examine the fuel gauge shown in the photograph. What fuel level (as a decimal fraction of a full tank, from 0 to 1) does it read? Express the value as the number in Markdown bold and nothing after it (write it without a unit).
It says **0**
